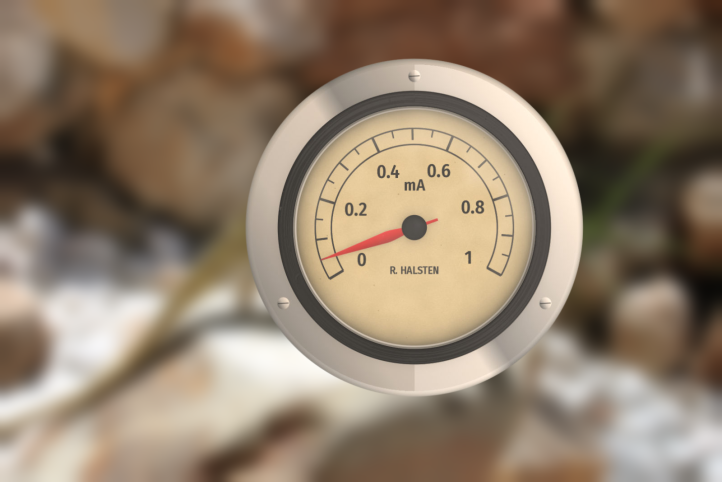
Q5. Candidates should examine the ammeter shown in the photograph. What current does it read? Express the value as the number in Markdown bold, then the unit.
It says **0.05** mA
